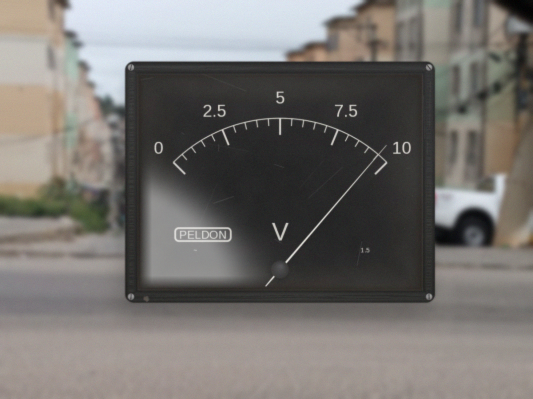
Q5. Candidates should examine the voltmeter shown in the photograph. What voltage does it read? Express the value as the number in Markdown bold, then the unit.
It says **9.5** V
